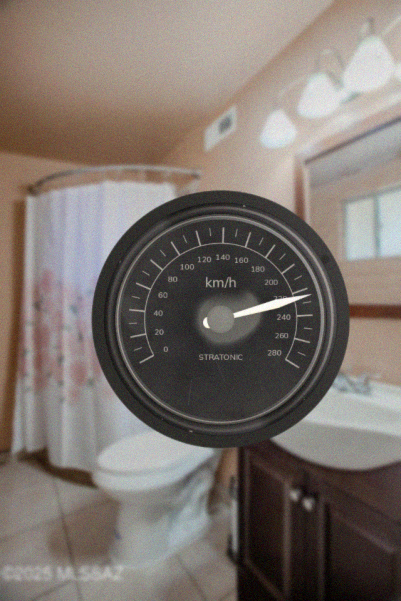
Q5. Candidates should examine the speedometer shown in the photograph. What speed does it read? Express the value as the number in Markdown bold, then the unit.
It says **225** km/h
